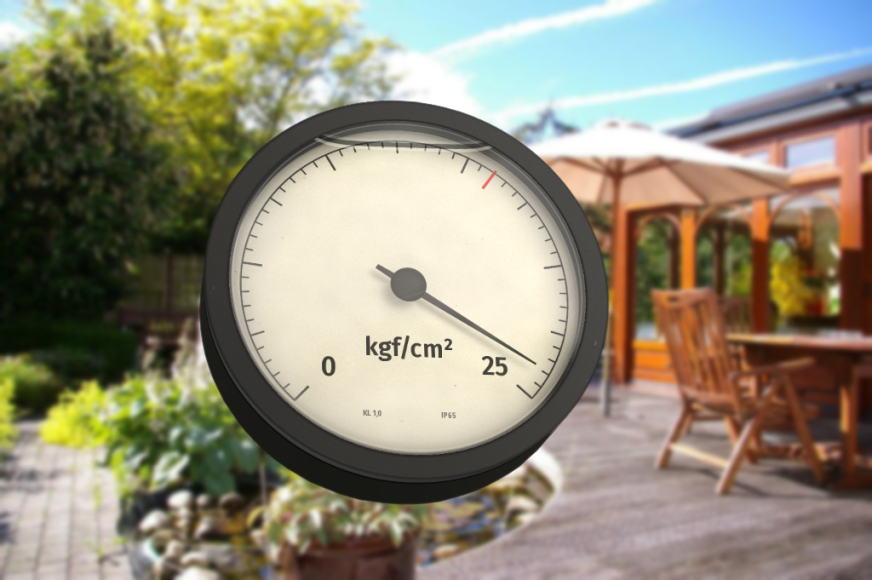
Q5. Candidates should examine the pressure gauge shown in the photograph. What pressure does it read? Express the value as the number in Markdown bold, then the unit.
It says **24** kg/cm²
